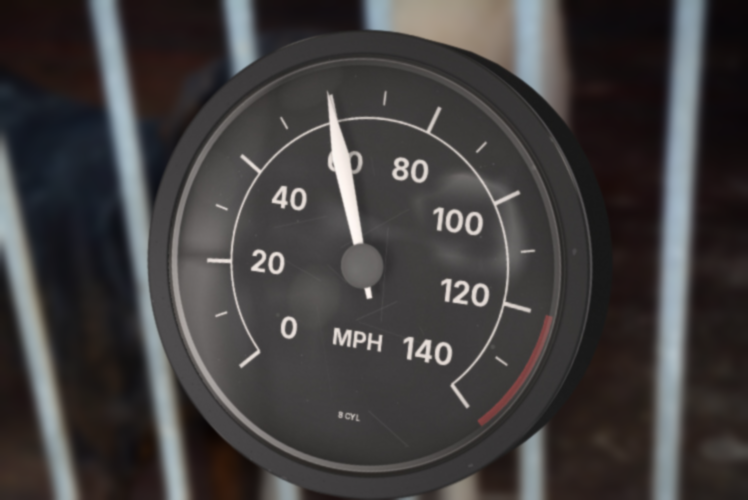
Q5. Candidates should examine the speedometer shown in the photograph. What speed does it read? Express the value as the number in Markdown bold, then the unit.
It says **60** mph
